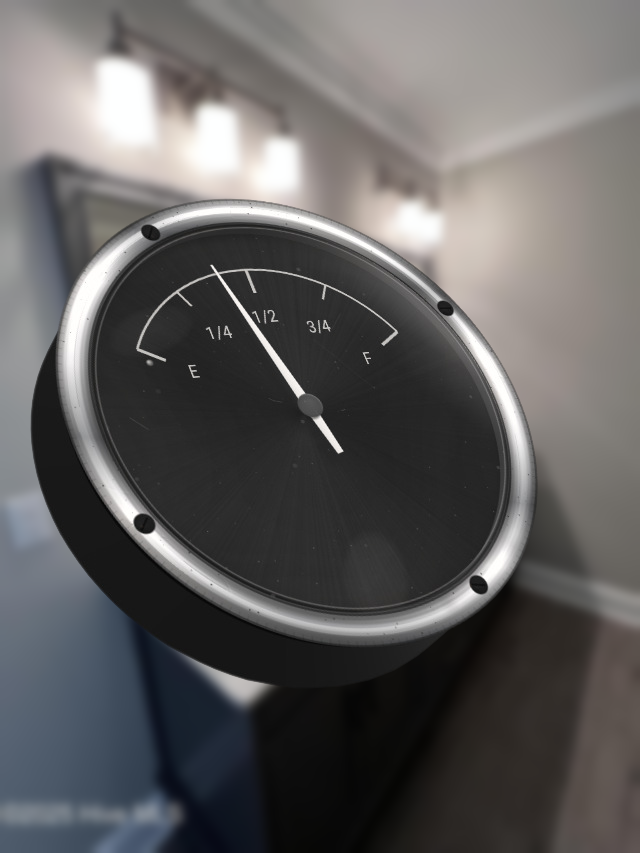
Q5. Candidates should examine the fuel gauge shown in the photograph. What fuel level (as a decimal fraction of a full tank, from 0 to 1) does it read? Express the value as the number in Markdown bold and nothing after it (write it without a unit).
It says **0.375**
